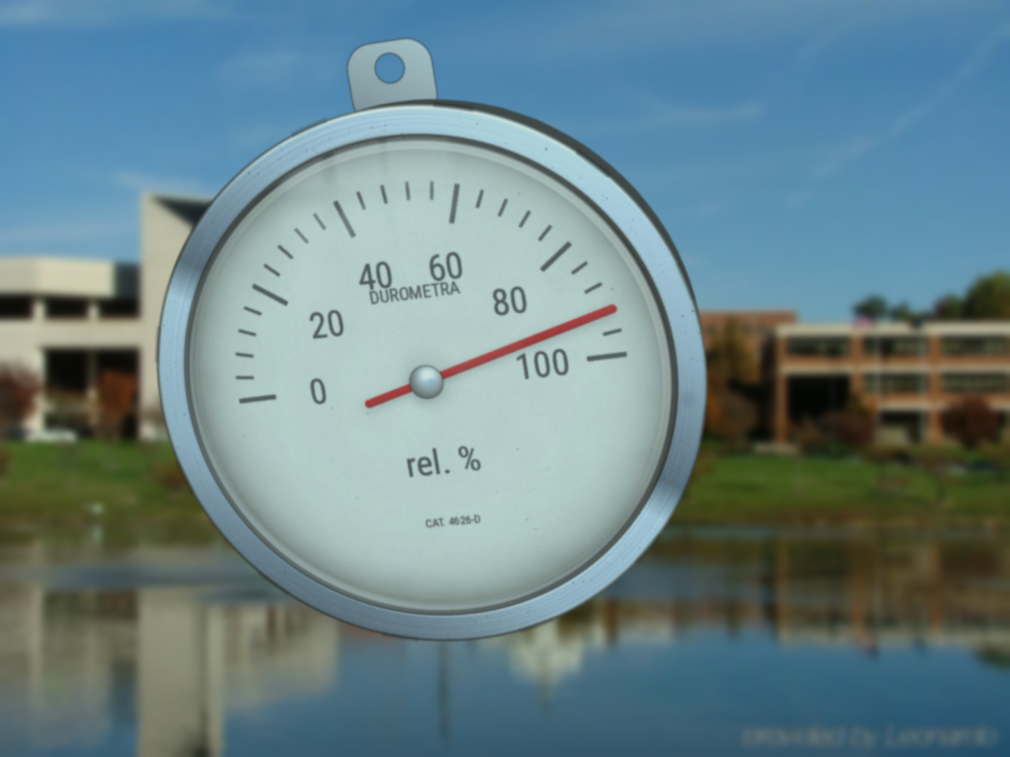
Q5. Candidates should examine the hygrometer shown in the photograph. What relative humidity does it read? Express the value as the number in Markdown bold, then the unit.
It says **92** %
